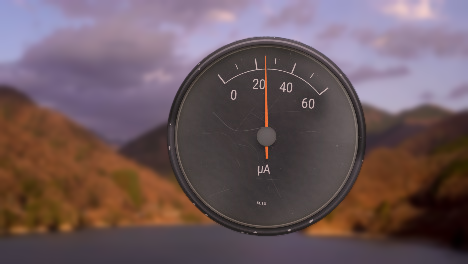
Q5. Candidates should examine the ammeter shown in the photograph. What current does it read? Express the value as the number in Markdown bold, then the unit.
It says **25** µA
